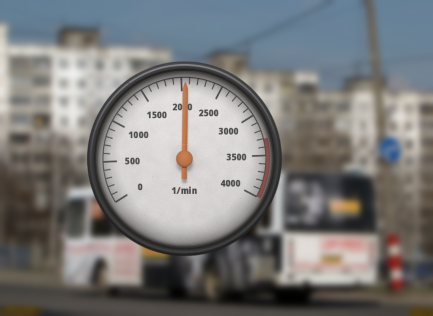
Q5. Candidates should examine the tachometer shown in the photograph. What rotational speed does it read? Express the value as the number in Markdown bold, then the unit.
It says **2050** rpm
